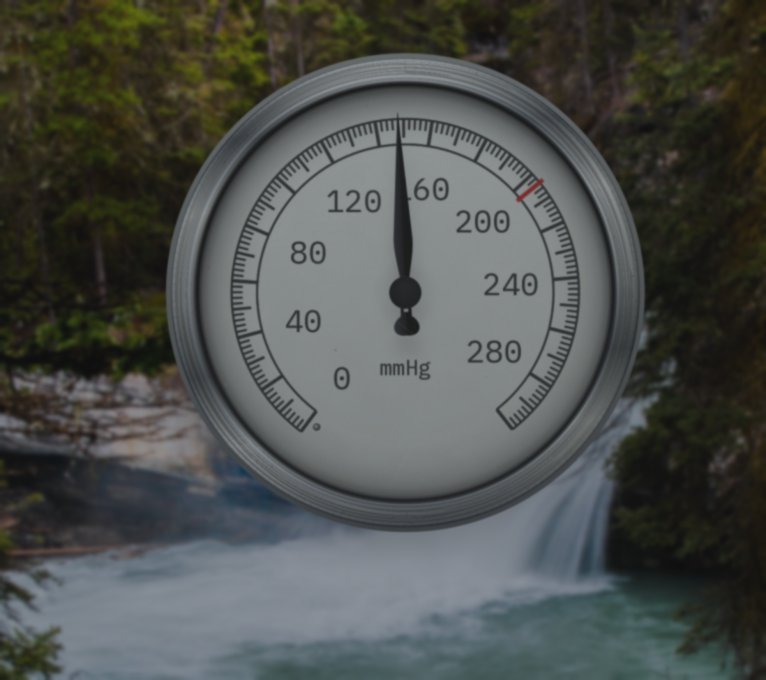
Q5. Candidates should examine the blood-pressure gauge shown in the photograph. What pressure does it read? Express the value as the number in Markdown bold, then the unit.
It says **148** mmHg
